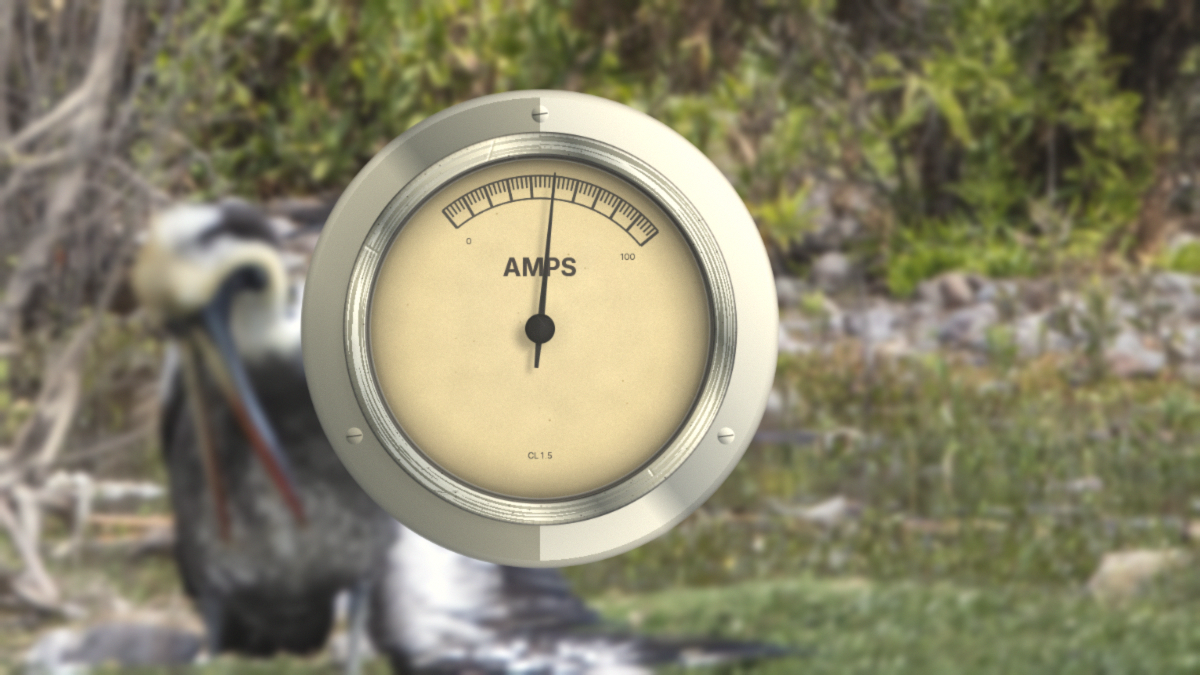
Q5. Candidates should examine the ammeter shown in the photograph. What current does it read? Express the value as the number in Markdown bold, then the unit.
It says **50** A
